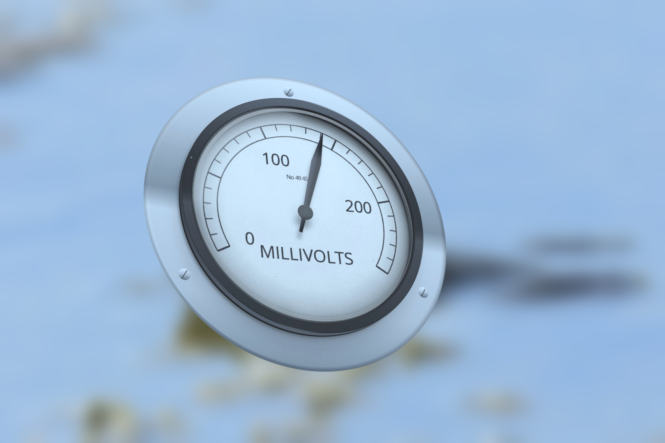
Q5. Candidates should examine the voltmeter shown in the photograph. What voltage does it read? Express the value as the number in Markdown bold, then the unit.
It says **140** mV
